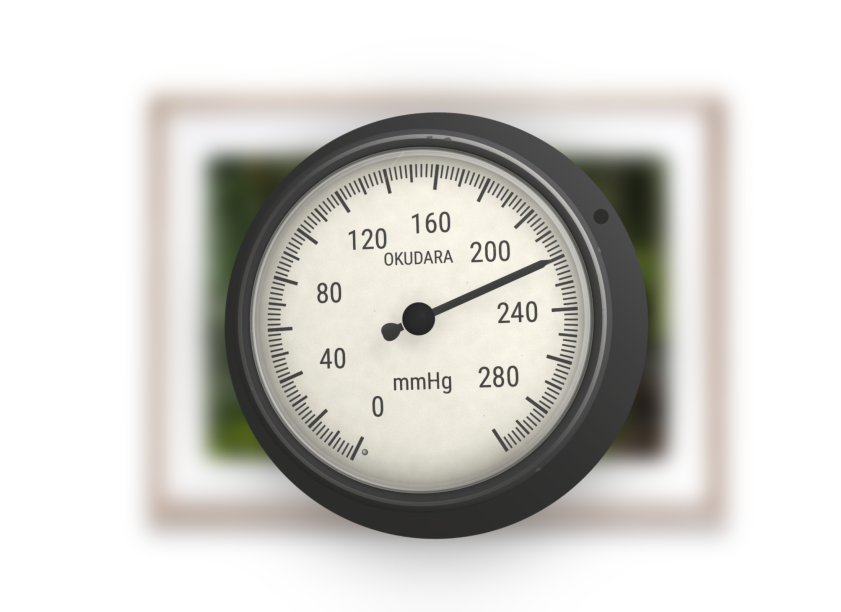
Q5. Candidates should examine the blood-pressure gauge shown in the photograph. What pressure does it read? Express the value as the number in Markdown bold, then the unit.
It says **220** mmHg
